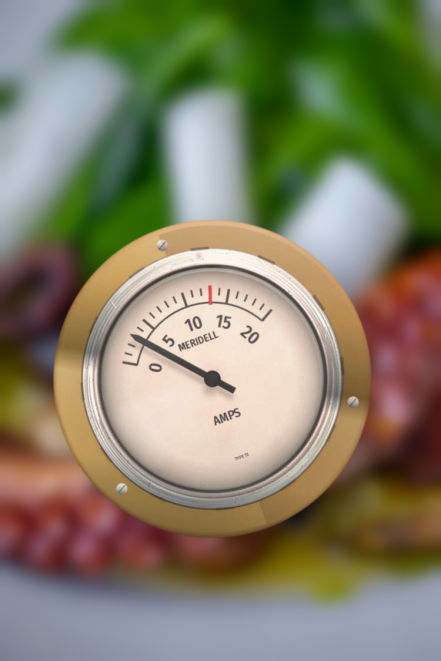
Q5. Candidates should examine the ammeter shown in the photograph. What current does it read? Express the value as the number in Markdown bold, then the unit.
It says **3** A
